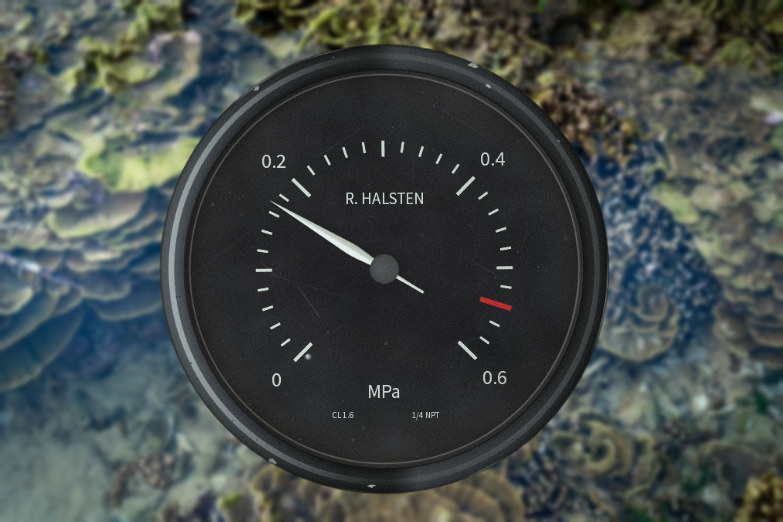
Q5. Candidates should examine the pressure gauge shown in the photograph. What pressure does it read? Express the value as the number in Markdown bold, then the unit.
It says **0.17** MPa
